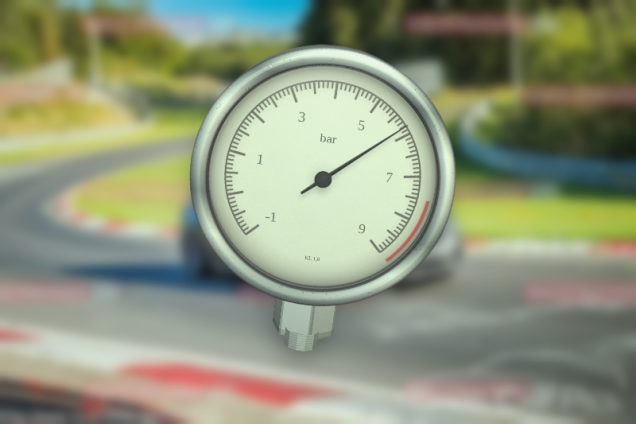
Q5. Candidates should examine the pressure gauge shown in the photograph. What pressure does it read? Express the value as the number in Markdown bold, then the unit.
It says **5.8** bar
